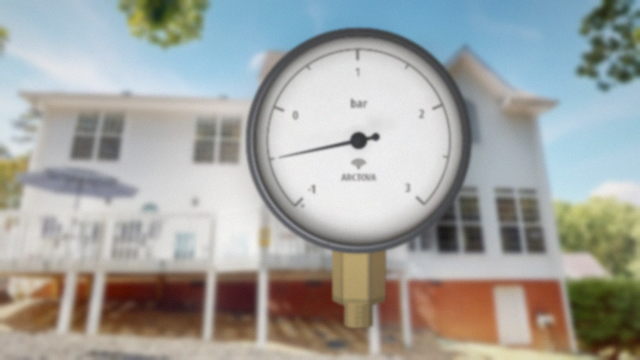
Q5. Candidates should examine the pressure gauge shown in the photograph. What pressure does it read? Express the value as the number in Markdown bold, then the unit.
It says **-0.5** bar
